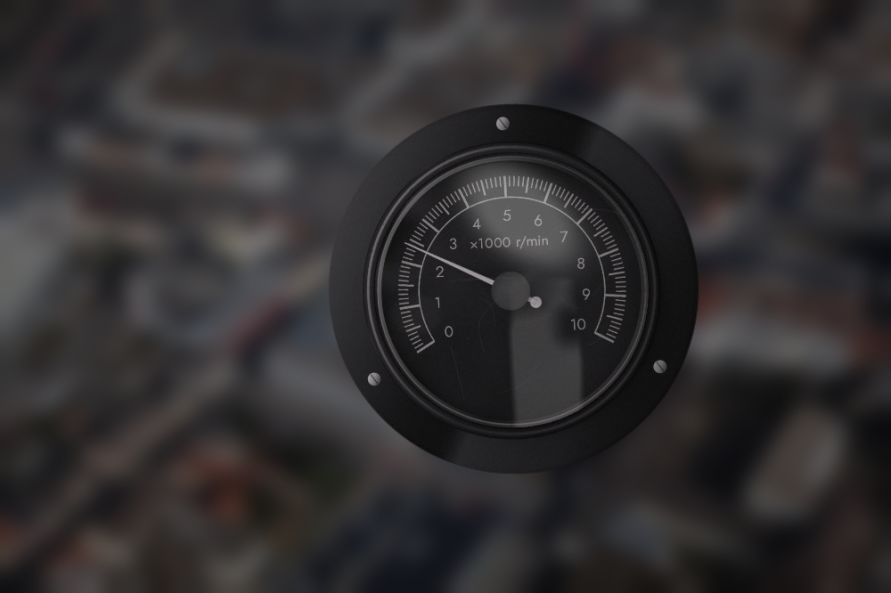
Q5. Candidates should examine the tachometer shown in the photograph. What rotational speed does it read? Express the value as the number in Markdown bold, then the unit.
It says **2400** rpm
